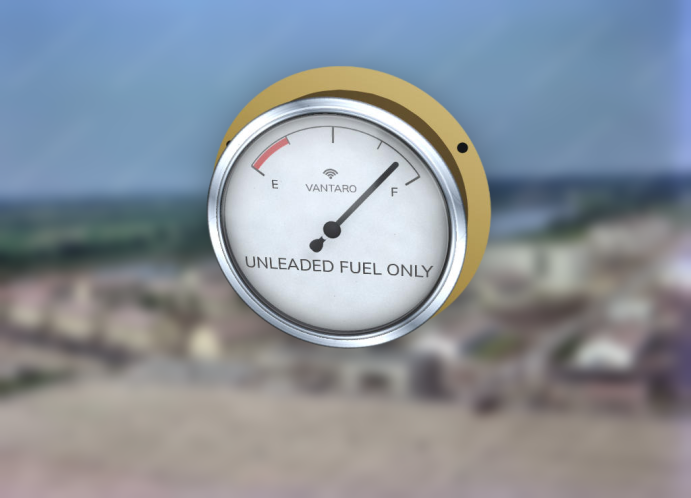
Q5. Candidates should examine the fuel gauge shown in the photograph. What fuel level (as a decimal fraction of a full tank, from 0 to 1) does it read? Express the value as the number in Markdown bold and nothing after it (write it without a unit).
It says **0.875**
